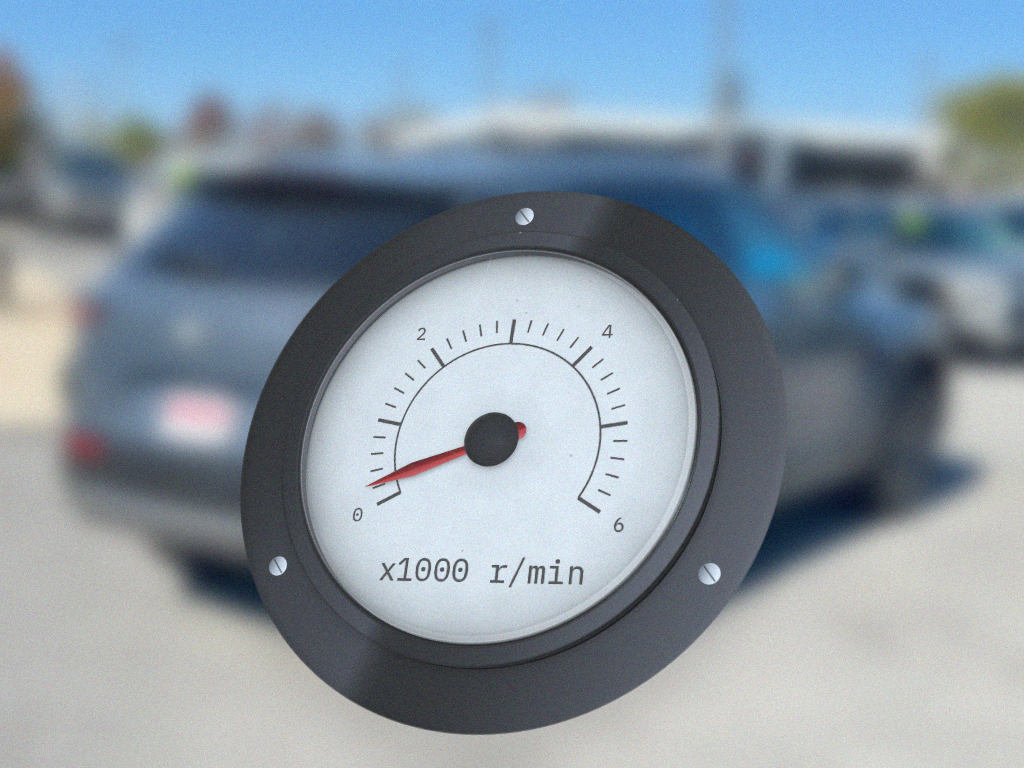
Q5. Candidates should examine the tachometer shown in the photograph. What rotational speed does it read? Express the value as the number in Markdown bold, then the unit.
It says **200** rpm
